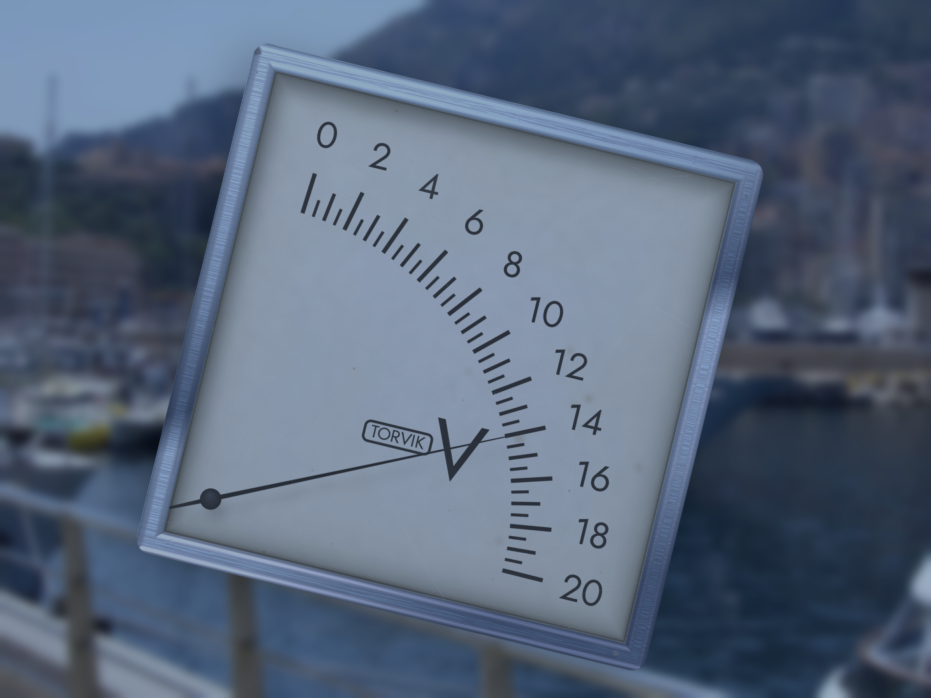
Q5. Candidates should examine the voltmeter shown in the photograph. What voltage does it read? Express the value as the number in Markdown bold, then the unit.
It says **14** V
